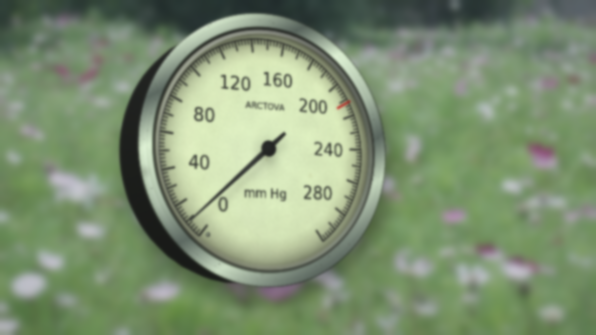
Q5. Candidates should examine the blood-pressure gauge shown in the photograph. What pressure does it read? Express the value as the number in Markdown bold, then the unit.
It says **10** mmHg
